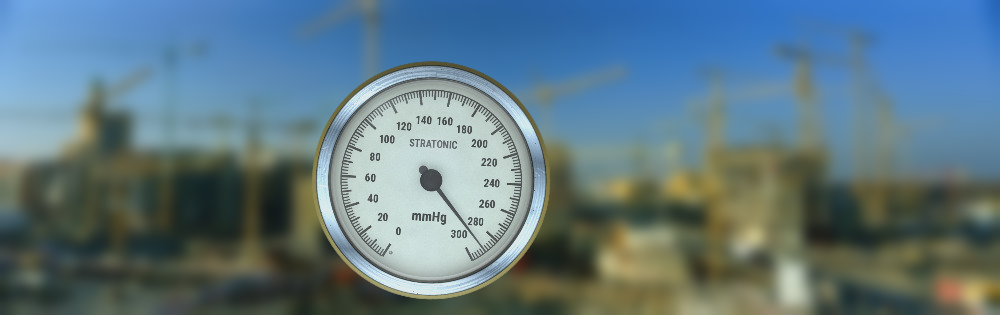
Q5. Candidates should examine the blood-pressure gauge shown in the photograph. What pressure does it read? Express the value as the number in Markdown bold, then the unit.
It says **290** mmHg
